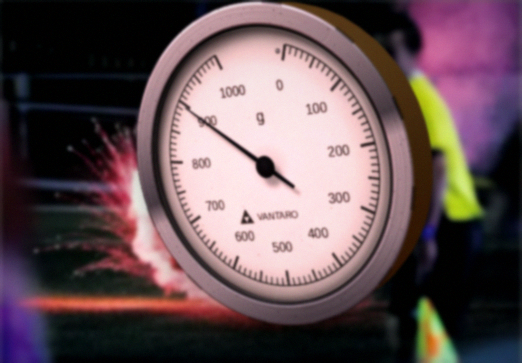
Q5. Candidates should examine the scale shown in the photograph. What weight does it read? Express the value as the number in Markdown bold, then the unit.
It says **900** g
